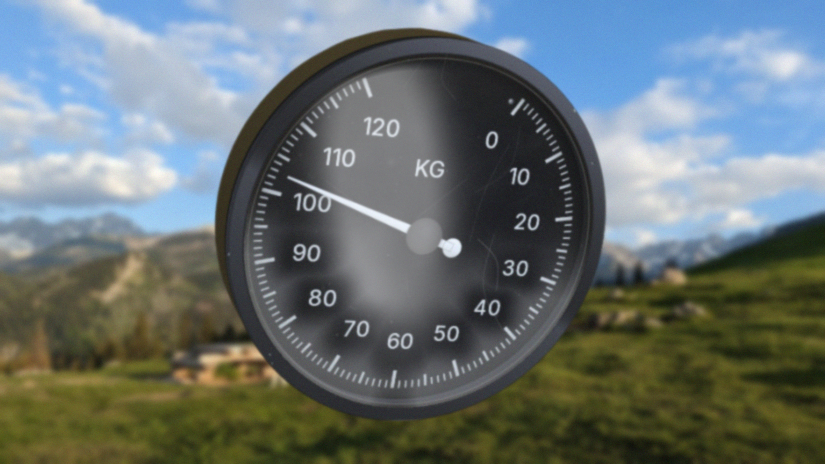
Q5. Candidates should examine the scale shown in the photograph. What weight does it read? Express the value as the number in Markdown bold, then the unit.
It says **103** kg
